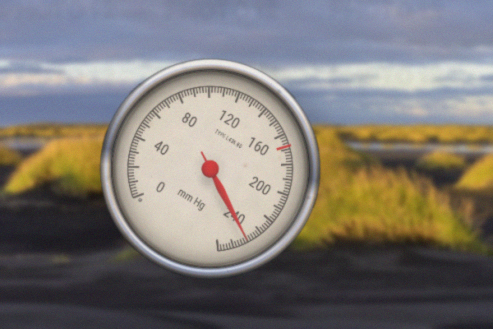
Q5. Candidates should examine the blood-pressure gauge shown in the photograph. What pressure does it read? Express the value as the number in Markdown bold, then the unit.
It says **240** mmHg
